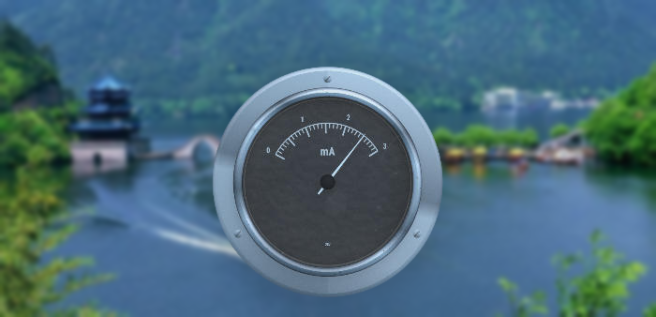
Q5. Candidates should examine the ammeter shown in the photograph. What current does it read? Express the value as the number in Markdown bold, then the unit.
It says **2.5** mA
